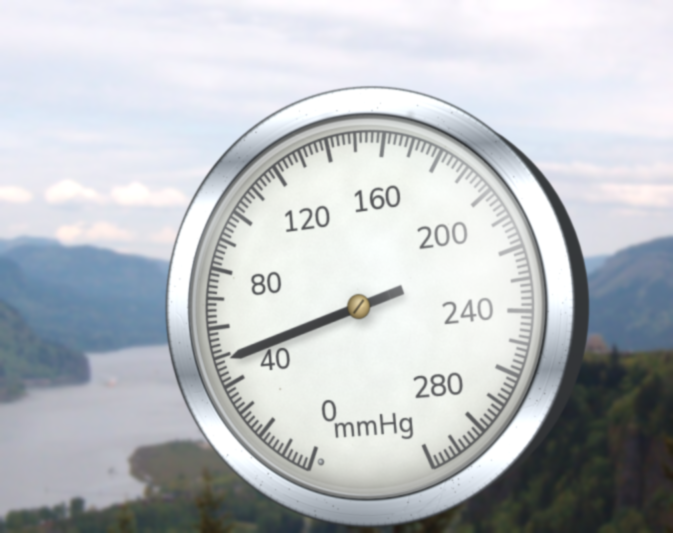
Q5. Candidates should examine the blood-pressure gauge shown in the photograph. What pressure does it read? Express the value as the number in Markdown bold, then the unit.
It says **48** mmHg
